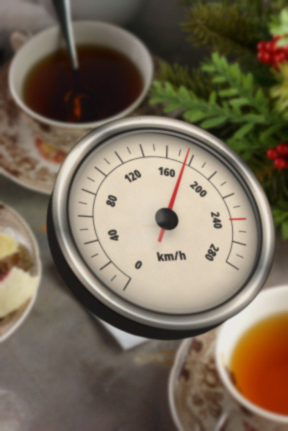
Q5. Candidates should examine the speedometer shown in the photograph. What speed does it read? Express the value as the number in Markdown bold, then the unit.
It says **175** km/h
